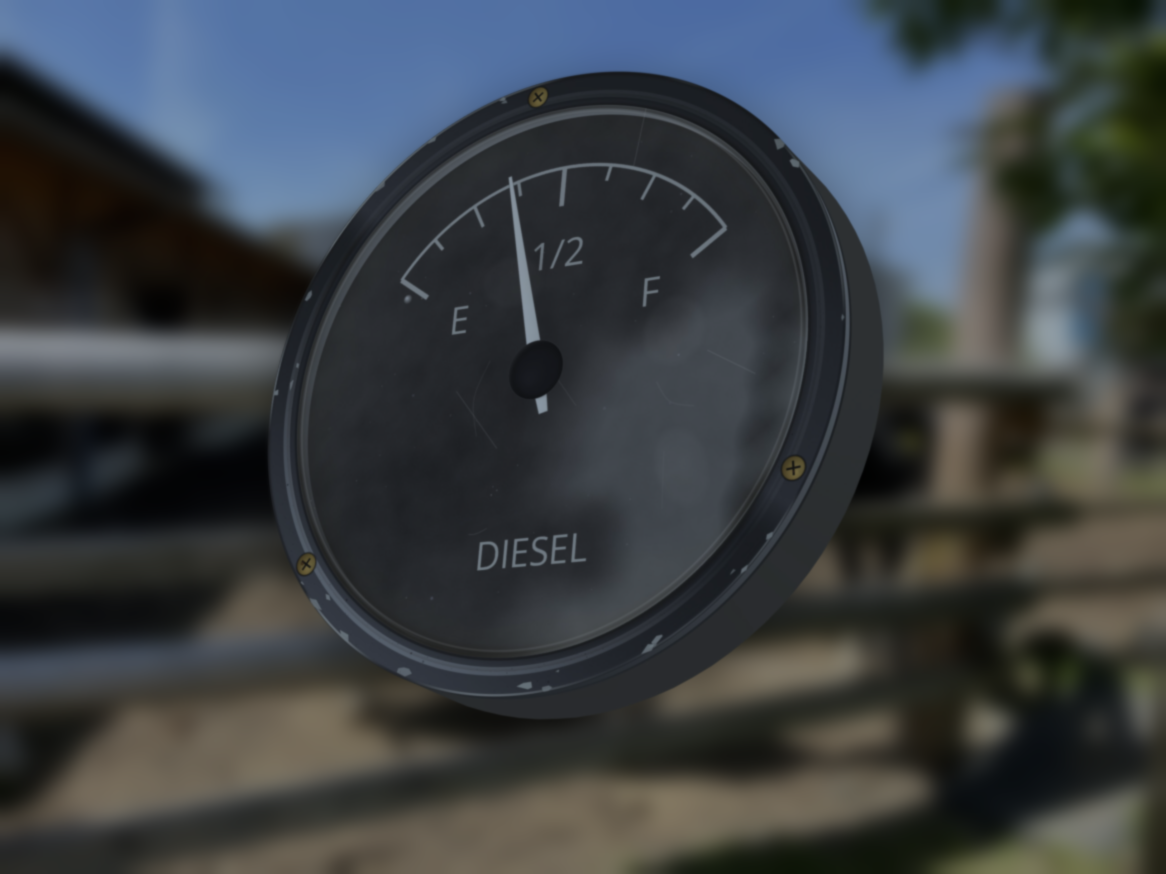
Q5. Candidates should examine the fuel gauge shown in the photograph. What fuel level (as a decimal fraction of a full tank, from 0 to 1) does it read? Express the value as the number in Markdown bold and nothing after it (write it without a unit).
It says **0.375**
